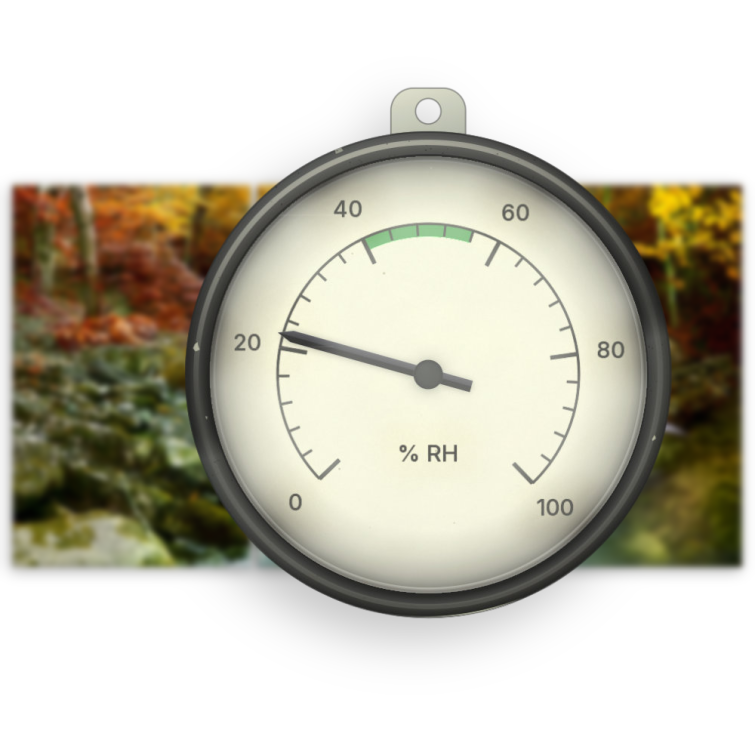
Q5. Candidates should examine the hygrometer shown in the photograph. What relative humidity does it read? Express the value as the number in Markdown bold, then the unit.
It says **22** %
